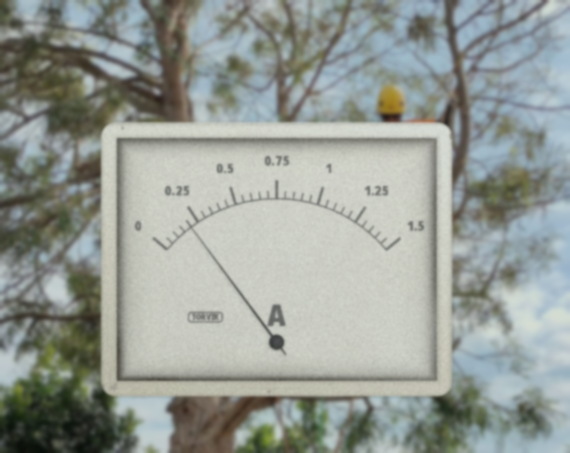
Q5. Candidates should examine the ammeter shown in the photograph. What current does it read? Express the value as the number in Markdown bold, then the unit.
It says **0.2** A
